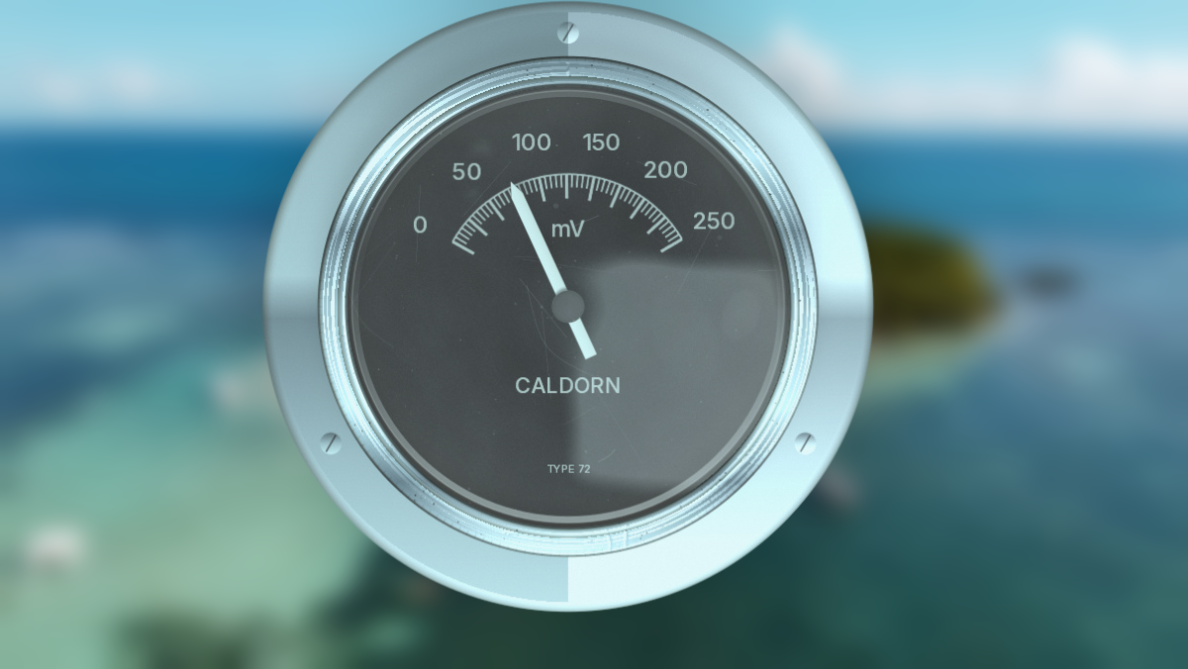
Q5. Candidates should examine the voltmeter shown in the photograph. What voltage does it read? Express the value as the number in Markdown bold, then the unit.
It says **75** mV
